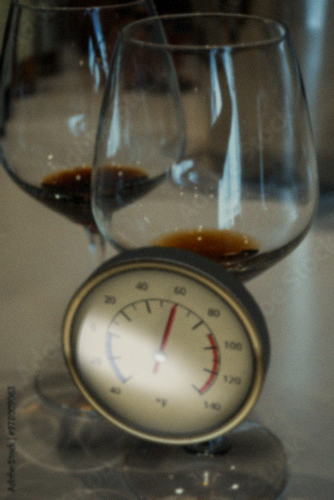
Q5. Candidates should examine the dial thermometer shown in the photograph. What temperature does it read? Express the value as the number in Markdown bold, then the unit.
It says **60** °F
